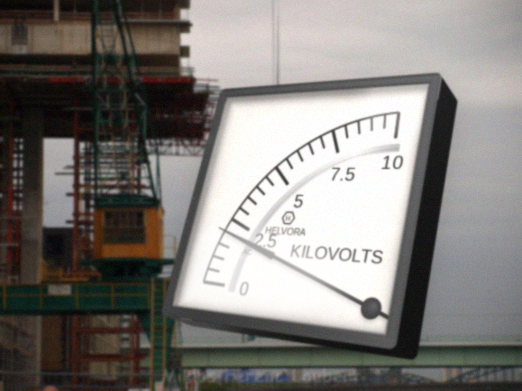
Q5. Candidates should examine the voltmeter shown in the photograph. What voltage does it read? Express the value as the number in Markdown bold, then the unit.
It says **2** kV
